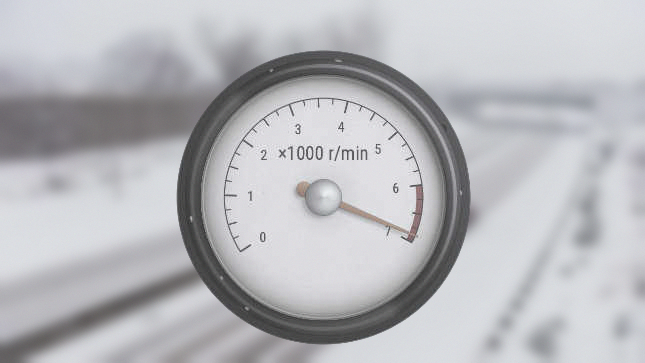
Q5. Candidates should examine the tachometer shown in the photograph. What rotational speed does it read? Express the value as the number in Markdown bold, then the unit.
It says **6875** rpm
